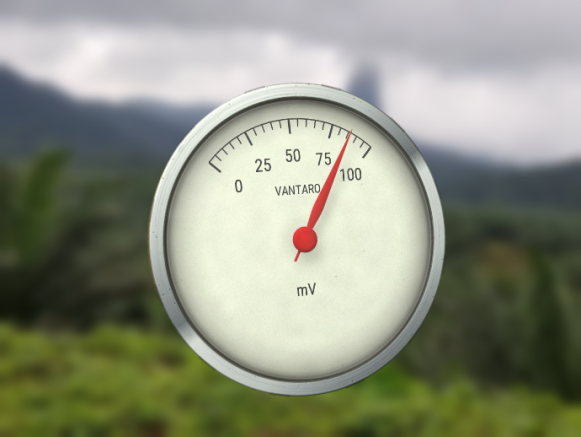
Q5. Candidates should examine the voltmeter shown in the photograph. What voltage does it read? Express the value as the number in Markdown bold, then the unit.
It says **85** mV
